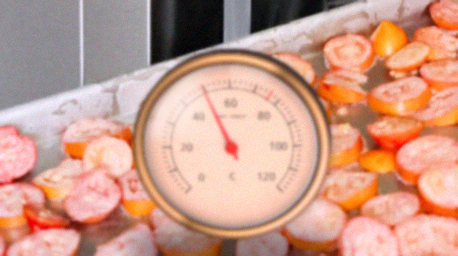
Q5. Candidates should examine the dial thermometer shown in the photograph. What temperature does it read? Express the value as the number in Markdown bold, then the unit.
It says **50** °C
